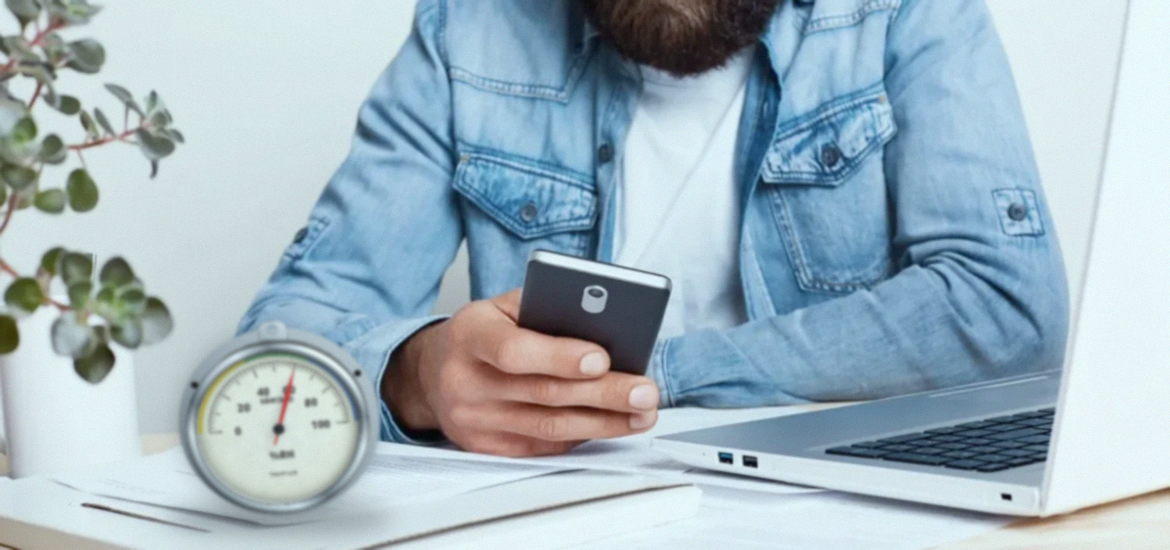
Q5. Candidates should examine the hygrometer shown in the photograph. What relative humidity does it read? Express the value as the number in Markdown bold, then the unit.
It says **60** %
